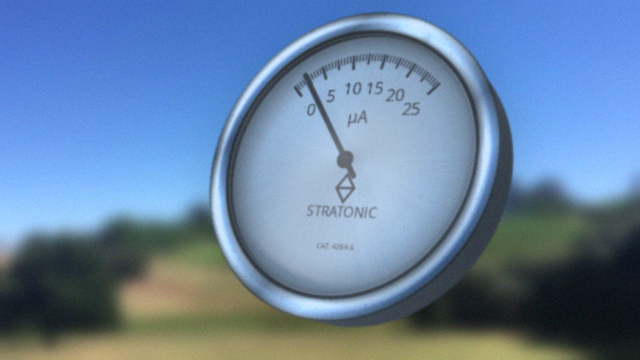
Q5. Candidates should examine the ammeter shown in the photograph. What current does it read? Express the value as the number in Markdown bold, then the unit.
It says **2.5** µA
